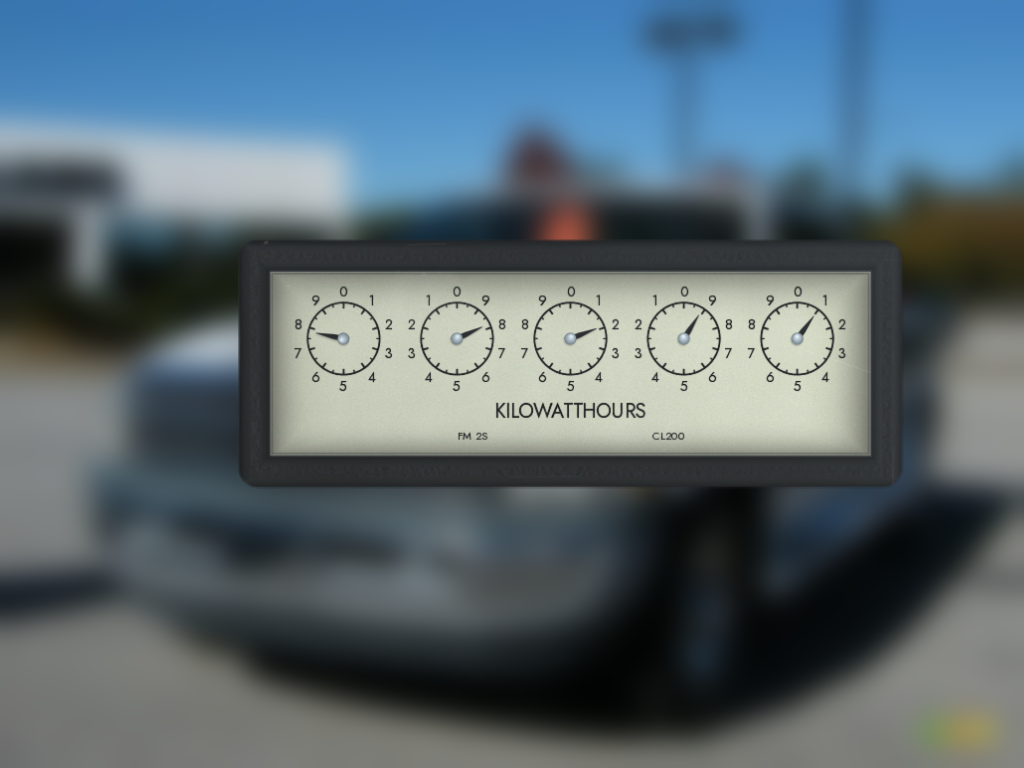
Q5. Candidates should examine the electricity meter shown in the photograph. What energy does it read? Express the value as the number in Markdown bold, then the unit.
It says **78191** kWh
